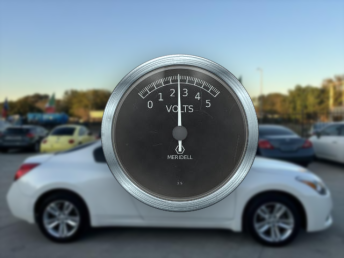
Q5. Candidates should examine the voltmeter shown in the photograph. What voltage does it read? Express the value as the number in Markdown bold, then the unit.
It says **2.5** V
